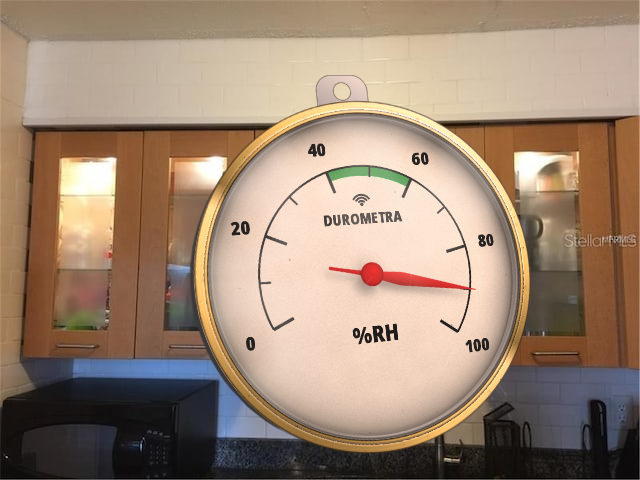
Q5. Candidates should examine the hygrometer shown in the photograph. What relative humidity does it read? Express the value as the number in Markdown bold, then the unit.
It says **90** %
